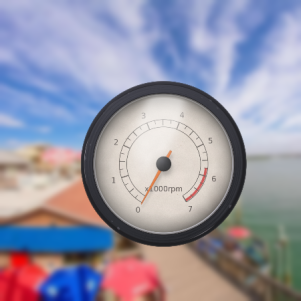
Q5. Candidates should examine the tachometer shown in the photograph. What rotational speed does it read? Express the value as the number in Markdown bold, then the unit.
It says **0** rpm
